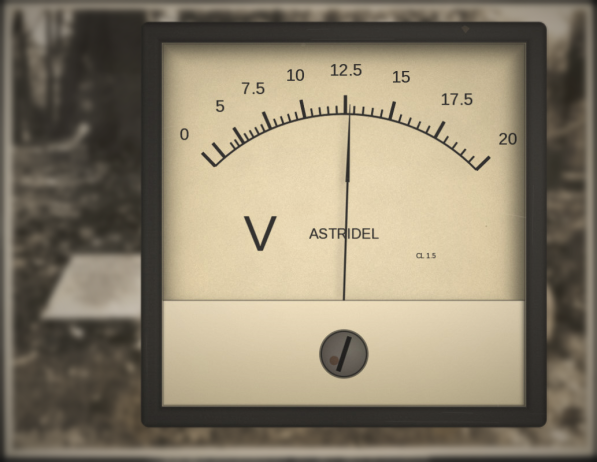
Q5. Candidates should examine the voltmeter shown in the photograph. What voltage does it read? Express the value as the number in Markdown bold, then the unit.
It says **12.75** V
